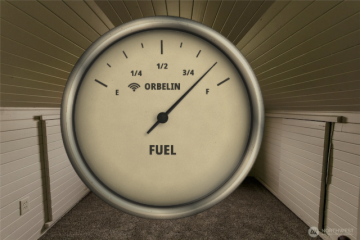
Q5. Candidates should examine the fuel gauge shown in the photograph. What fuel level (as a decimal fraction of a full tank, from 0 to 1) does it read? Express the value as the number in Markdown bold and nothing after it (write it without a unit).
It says **0.875**
